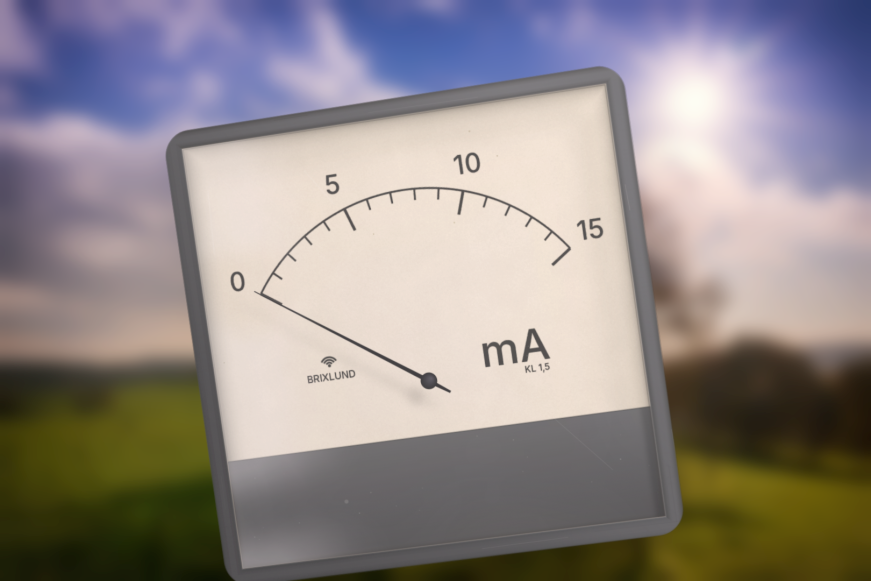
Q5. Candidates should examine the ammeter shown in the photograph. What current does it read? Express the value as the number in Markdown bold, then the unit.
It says **0** mA
